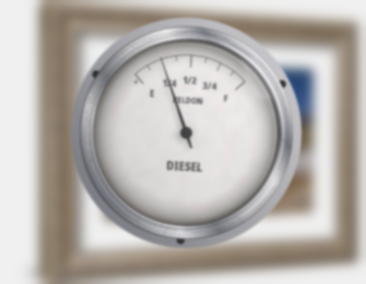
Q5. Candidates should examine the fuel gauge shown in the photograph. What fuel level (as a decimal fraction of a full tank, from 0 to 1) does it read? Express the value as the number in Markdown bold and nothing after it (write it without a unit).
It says **0.25**
